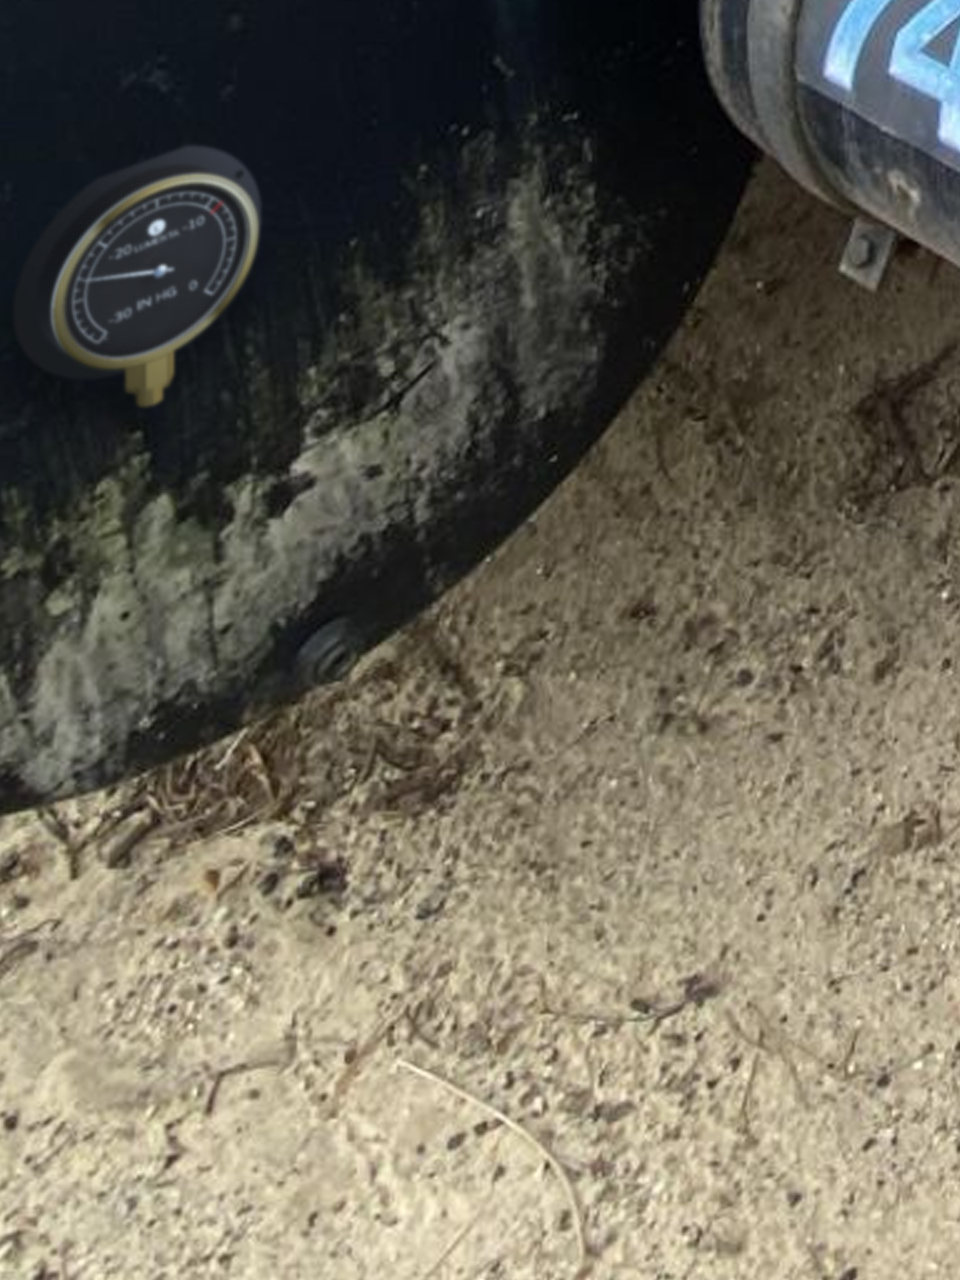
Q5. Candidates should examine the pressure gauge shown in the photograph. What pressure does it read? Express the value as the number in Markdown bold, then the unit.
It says **-23** inHg
